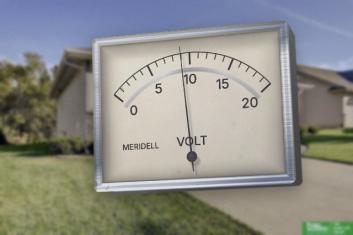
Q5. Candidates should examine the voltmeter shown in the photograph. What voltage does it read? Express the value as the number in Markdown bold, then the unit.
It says **9** V
